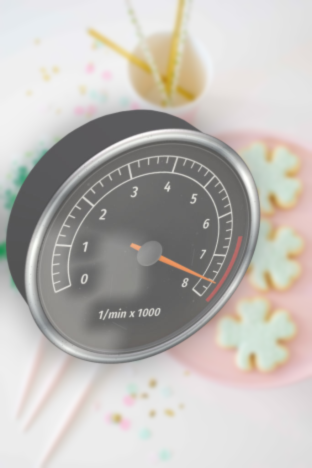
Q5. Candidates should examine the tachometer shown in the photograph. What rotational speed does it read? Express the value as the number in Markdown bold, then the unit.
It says **7600** rpm
